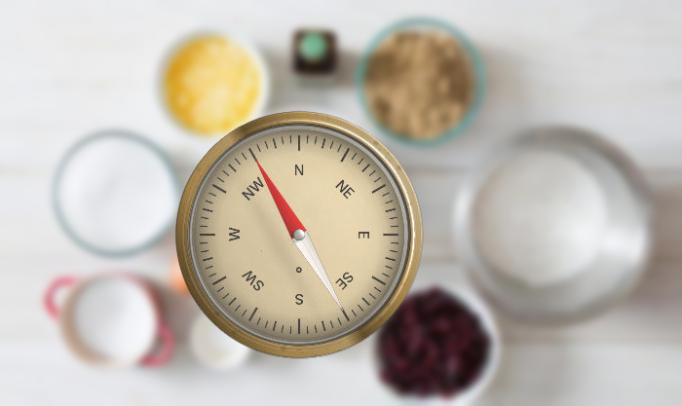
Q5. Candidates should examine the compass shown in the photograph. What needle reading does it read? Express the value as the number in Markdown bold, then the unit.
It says **330** °
